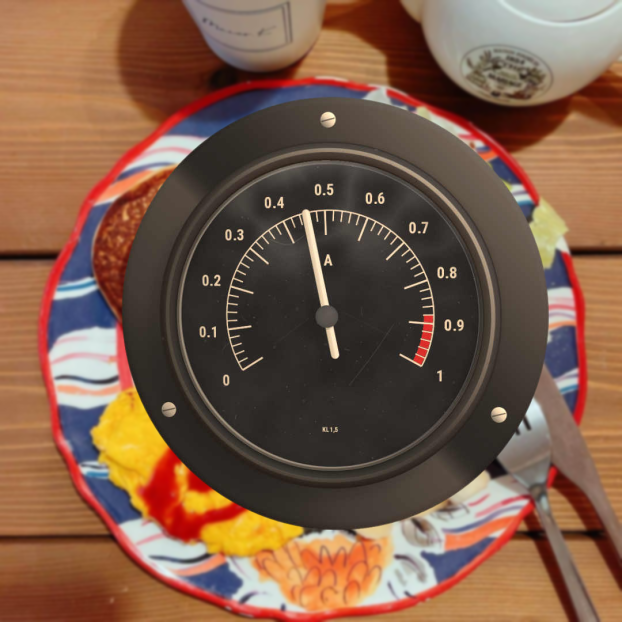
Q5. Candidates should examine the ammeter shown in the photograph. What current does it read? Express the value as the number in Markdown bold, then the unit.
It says **0.46** A
